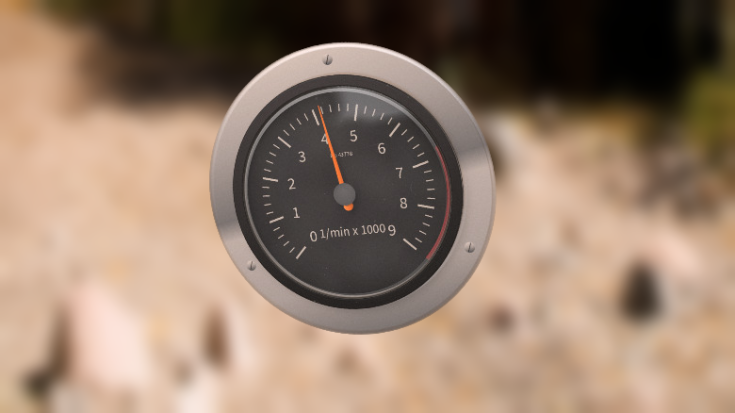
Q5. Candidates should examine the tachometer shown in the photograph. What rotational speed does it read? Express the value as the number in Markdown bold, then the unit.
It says **4200** rpm
